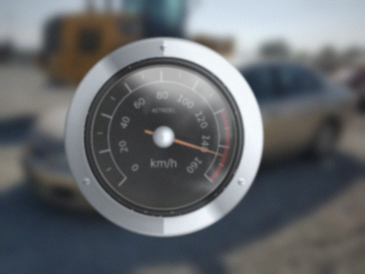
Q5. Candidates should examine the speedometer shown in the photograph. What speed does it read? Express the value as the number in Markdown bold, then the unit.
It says **145** km/h
